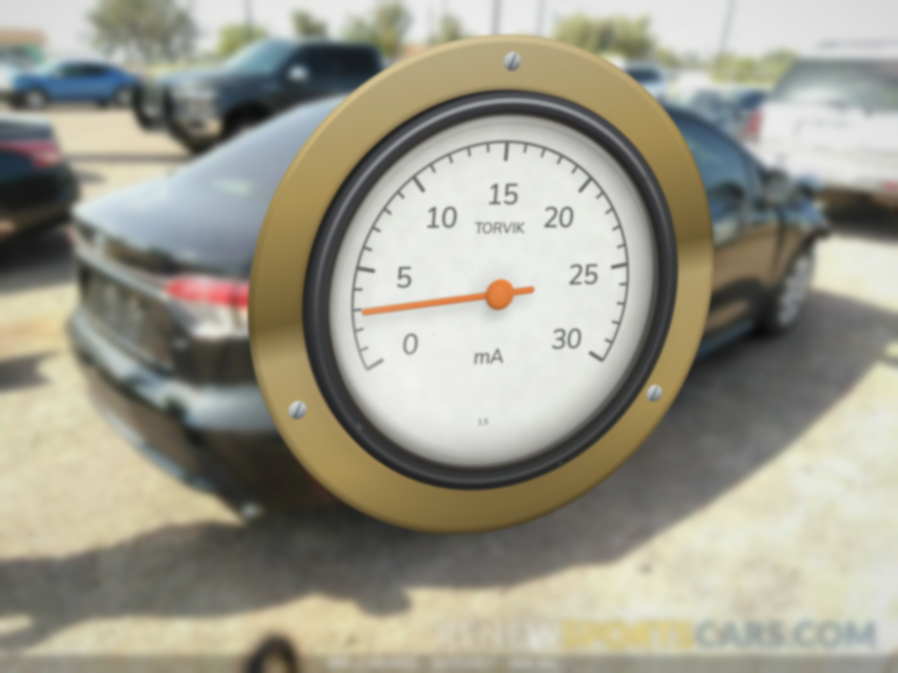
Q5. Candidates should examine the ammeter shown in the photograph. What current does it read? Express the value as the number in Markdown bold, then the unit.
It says **3** mA
